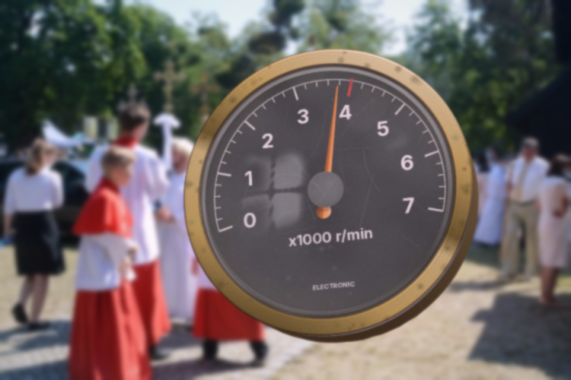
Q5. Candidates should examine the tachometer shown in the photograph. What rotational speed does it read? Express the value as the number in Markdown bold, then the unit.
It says **3800** rpm
